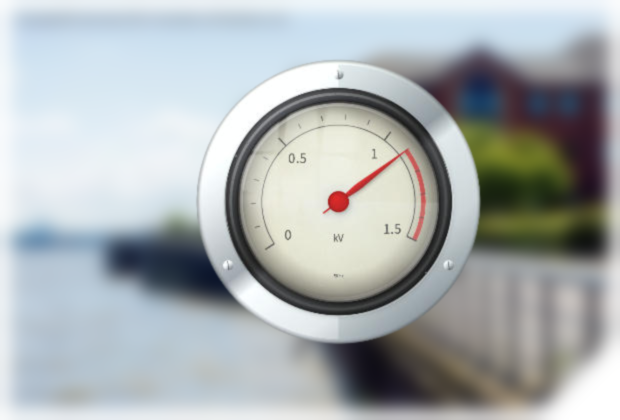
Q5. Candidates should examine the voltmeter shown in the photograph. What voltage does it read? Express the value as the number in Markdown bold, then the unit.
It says **1.1** kV
